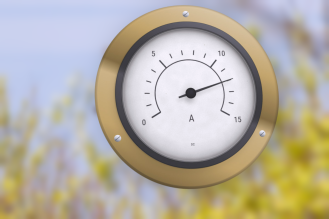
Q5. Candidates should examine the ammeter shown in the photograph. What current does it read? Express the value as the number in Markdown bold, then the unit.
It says **12** A
